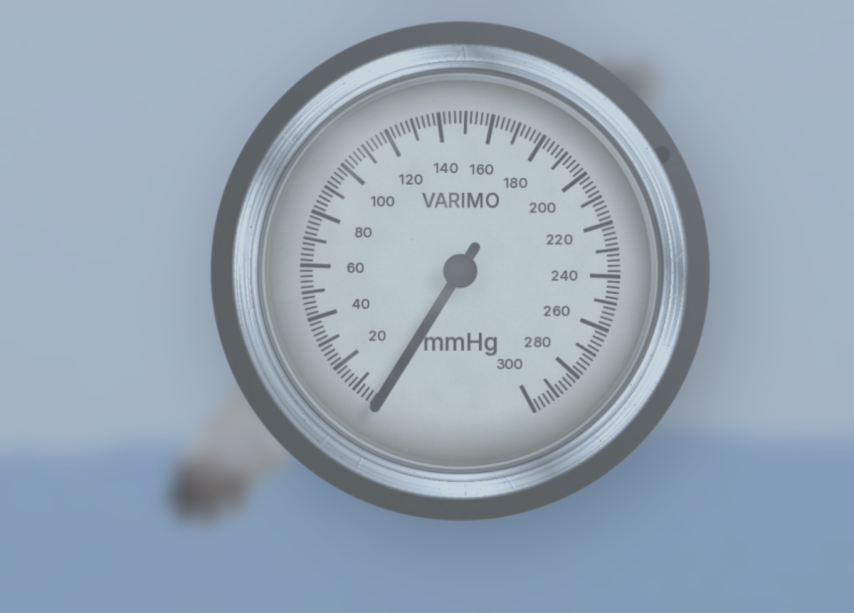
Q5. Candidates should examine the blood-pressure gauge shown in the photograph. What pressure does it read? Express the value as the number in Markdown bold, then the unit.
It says **0** mmHg
